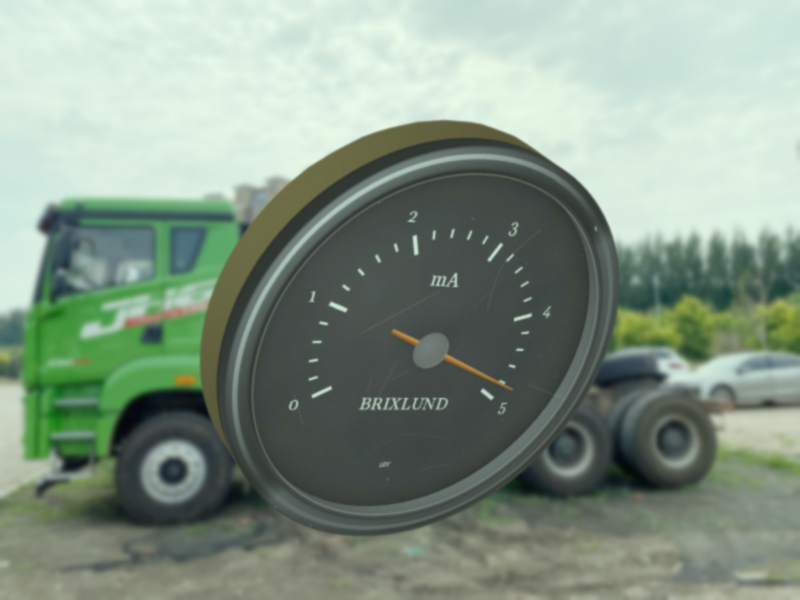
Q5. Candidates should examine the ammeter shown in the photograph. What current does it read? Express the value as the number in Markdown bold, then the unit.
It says **4.8** mA
